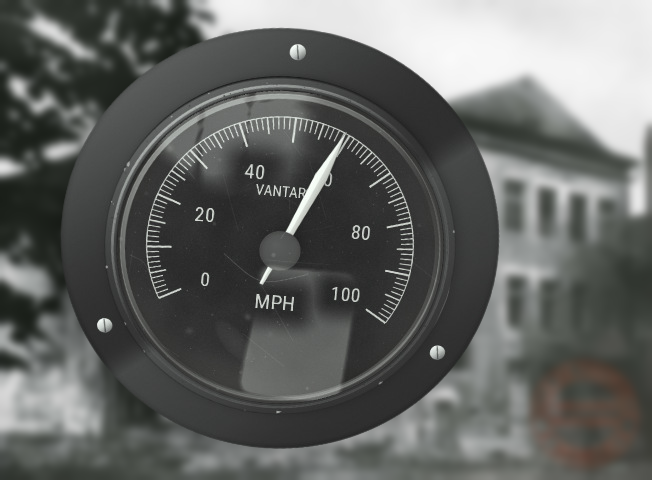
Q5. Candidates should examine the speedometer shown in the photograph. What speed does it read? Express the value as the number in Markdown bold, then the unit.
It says **59** mph
